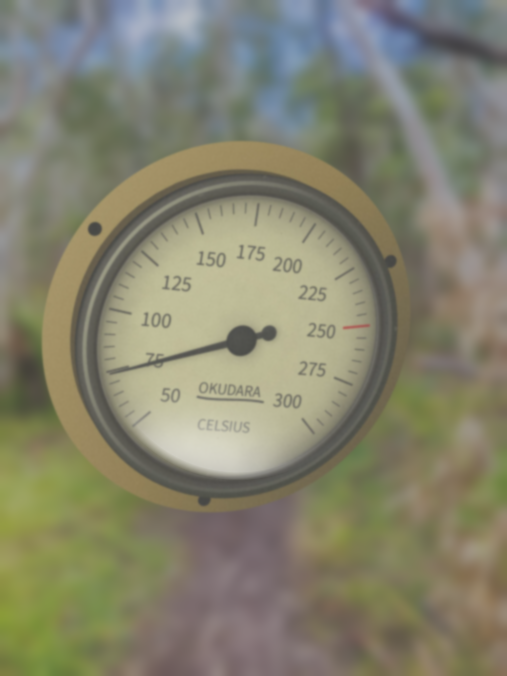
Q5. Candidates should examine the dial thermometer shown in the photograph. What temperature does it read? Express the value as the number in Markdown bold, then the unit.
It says **75** °C
